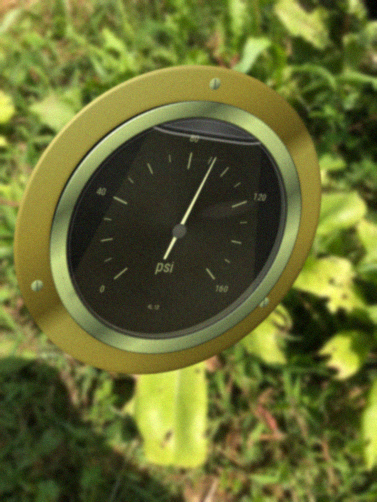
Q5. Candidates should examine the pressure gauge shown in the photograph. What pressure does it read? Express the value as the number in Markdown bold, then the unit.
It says **90** psi
